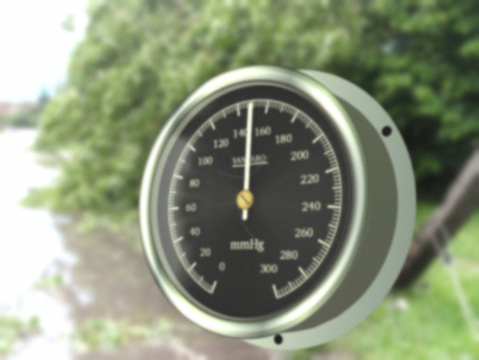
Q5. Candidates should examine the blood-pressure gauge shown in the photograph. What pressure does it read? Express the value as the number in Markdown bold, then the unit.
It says **150** mmHg
